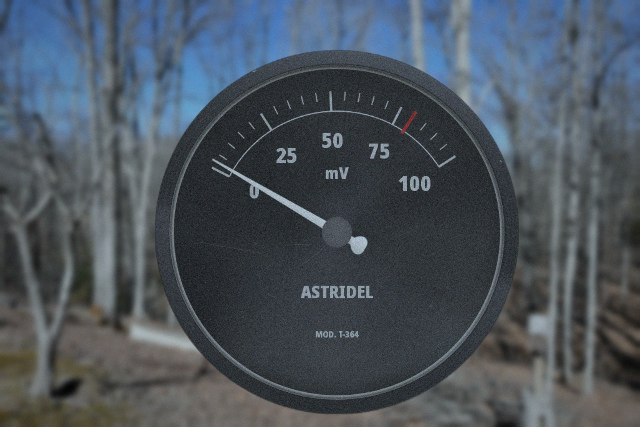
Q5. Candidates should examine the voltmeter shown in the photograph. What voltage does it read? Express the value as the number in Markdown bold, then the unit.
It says **2.5** mV
